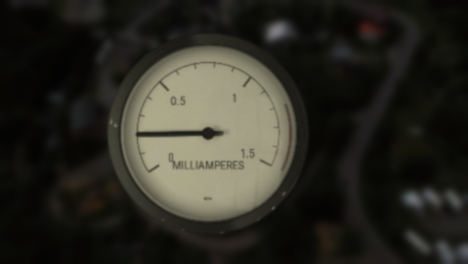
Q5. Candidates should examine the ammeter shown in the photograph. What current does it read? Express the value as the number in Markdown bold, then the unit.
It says **0.2** mA
